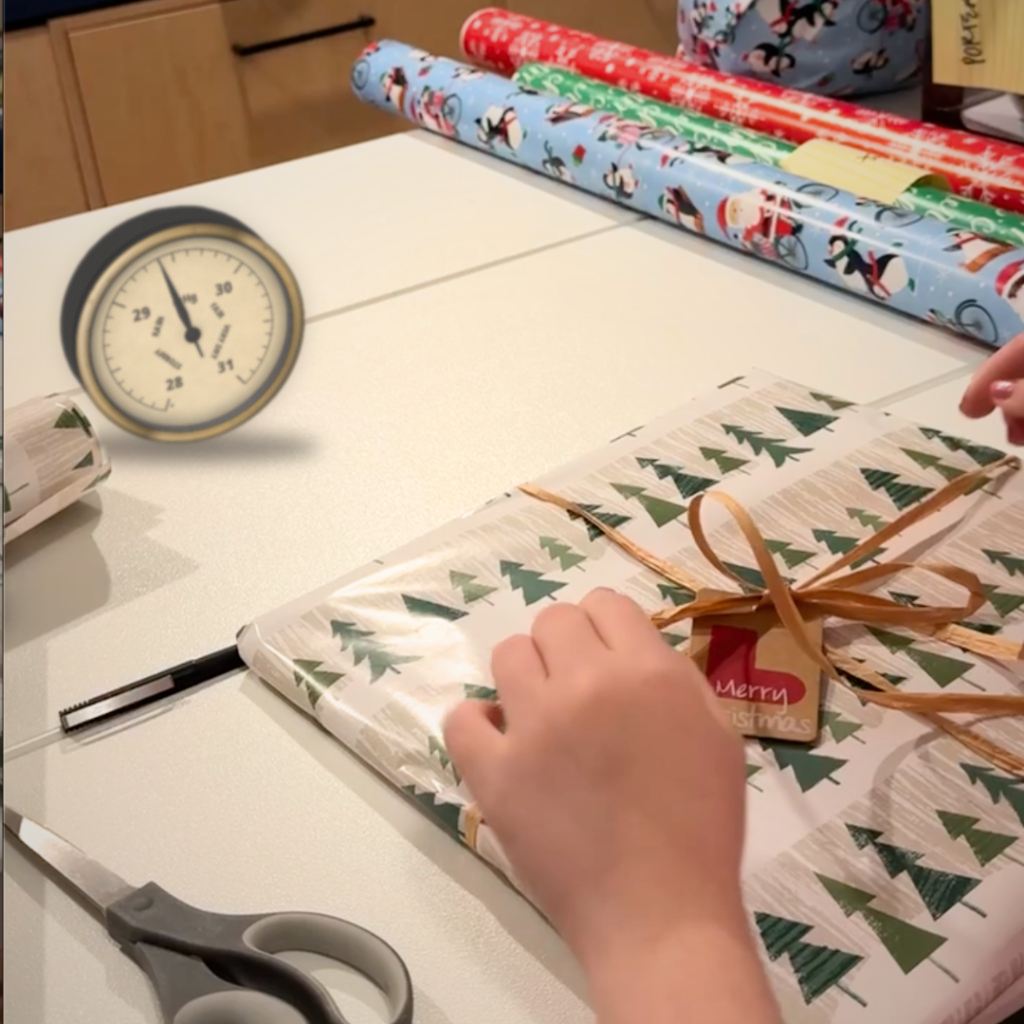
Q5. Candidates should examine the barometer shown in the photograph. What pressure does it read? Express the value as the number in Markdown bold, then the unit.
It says **29.4** inHg
